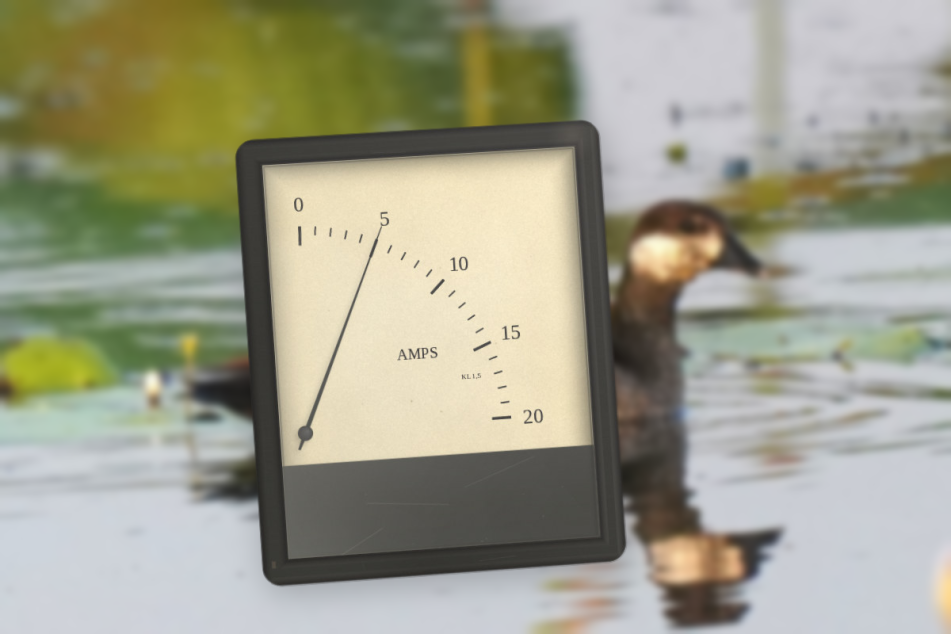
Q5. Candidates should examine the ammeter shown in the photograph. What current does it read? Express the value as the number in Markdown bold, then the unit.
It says **5** A
